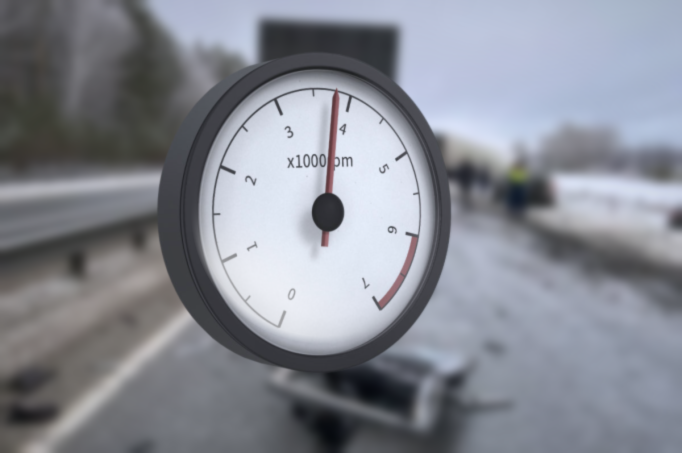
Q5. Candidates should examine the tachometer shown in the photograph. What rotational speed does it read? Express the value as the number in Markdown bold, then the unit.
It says **3750** rpm
